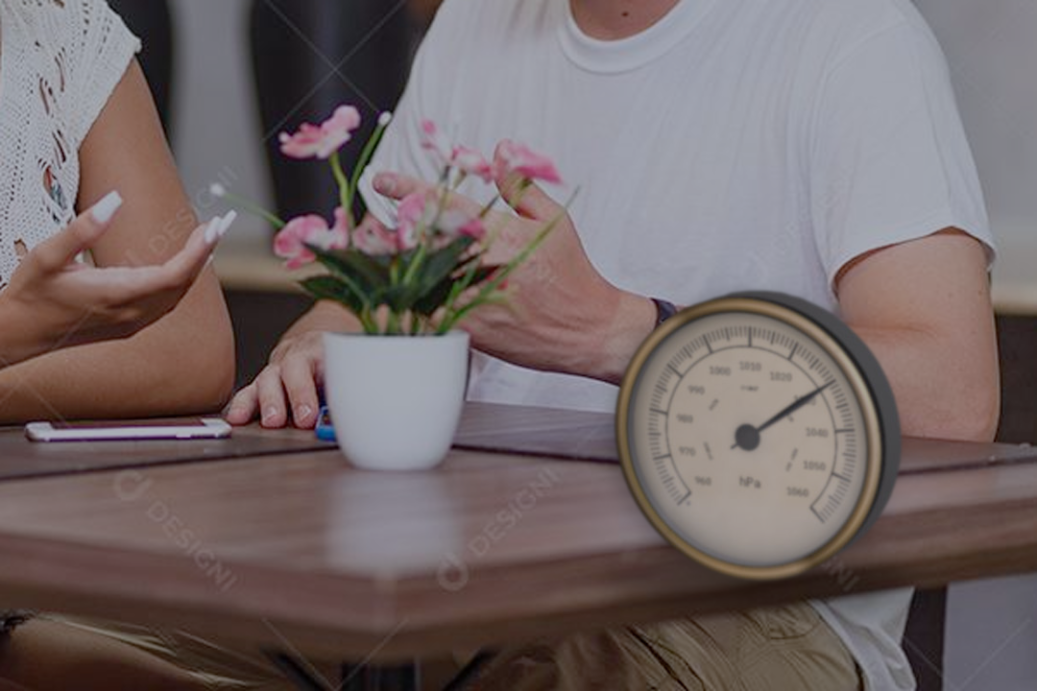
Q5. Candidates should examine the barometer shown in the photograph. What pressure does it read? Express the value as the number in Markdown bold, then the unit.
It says **1030** hPa
